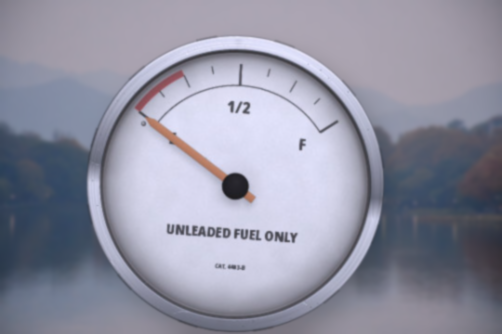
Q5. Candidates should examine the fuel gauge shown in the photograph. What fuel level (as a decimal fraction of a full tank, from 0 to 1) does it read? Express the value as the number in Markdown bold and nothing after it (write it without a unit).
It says **0**
